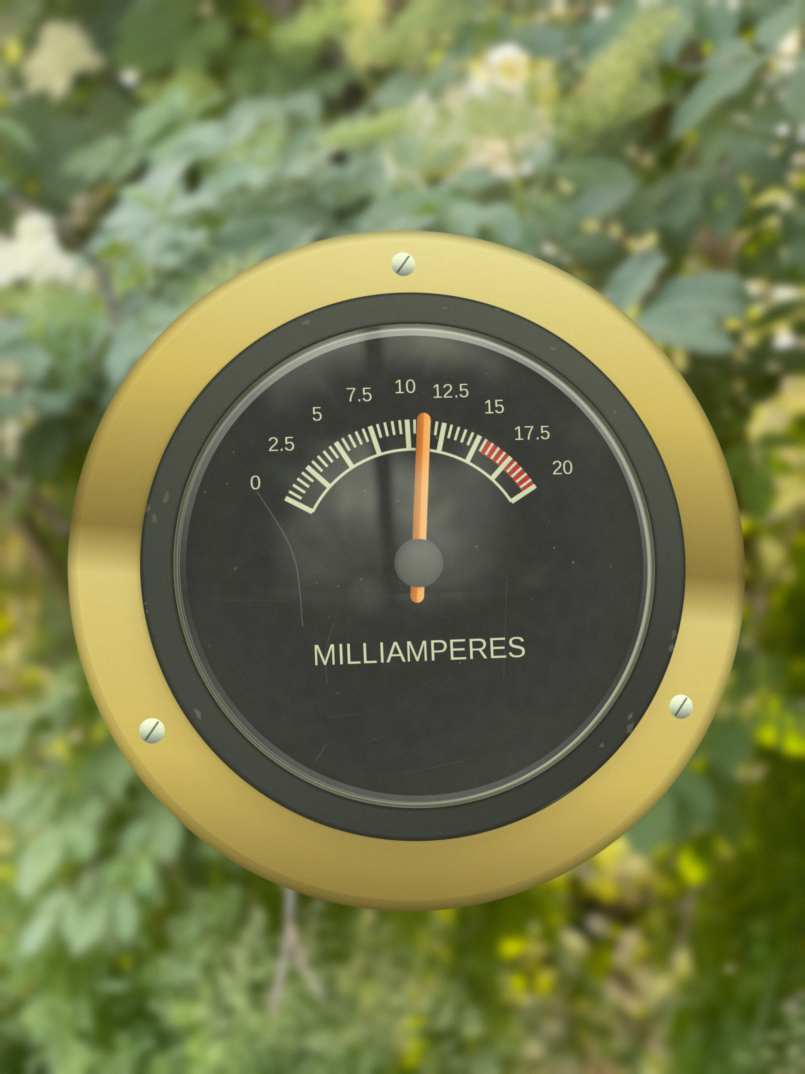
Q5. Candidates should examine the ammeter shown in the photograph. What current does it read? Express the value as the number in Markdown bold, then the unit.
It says **11** mA
